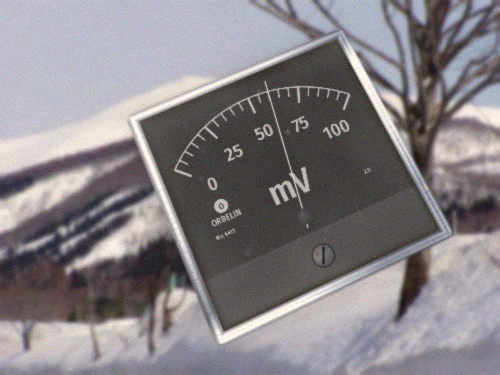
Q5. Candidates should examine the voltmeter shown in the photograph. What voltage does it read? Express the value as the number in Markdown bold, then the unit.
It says **60** mV
